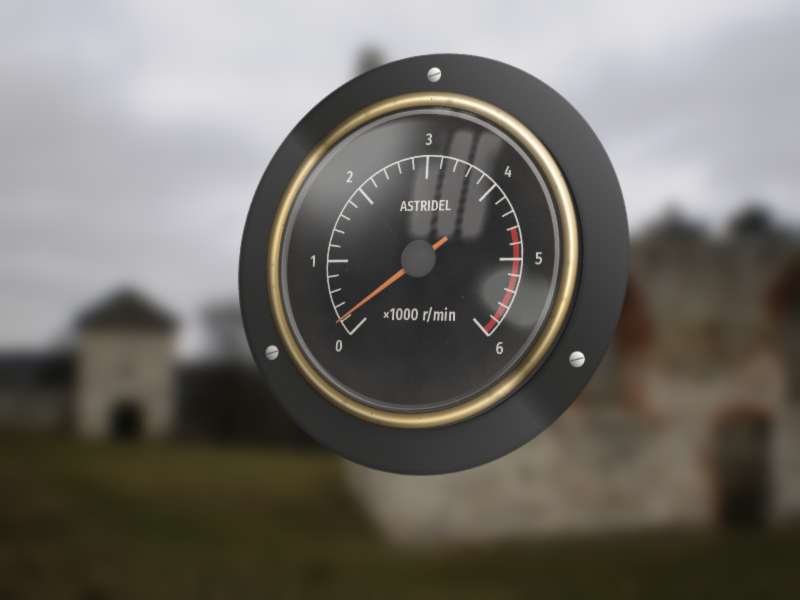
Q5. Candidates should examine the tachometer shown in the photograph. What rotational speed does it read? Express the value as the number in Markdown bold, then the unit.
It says **200** rpm
